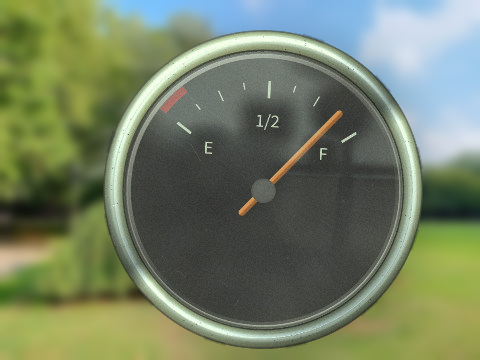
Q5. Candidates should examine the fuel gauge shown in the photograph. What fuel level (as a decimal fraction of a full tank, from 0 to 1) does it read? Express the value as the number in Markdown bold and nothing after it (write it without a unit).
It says **0.875**
